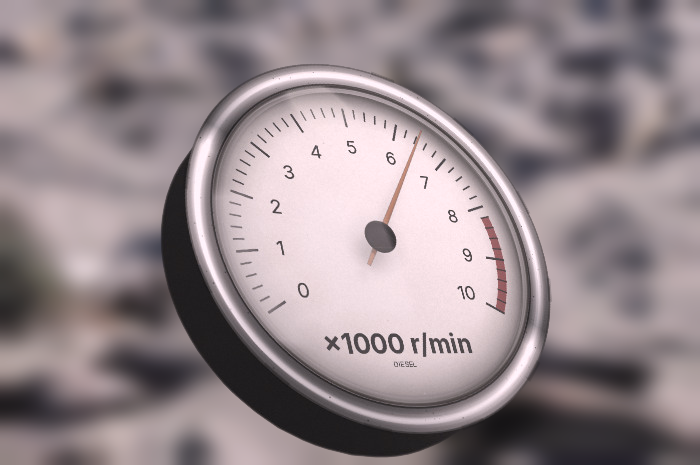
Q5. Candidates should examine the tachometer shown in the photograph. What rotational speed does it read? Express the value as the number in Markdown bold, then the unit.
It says **6400** rpm
